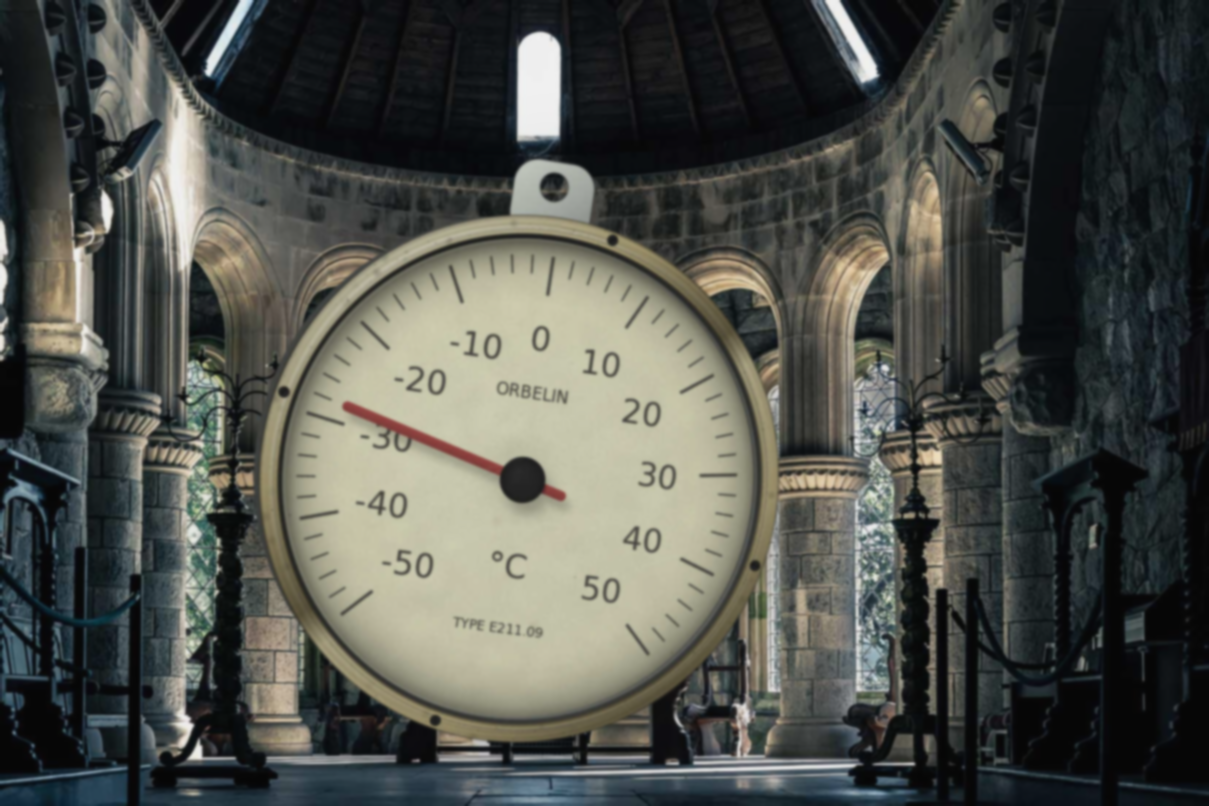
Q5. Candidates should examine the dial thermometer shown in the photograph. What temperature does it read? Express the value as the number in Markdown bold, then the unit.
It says **-28** °C
